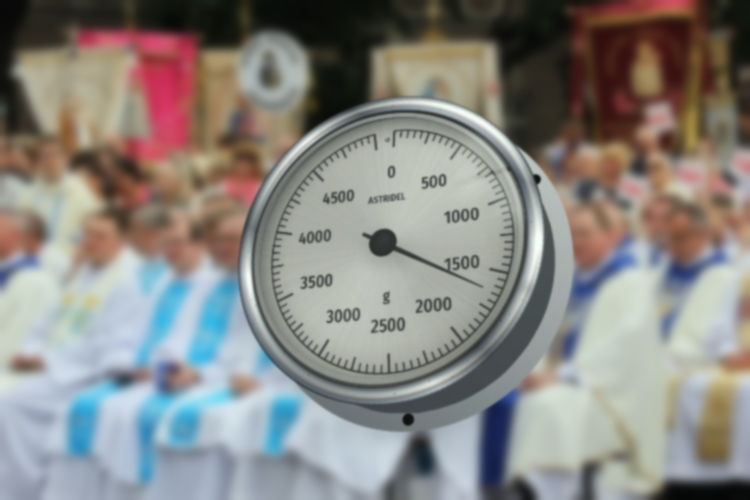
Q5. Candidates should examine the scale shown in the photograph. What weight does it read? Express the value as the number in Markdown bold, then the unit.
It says **1650** g
